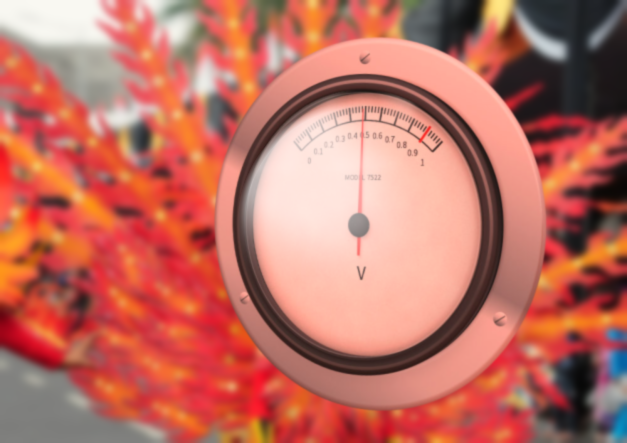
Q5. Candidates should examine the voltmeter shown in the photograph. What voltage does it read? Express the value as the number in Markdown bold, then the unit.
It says **0.5** V
